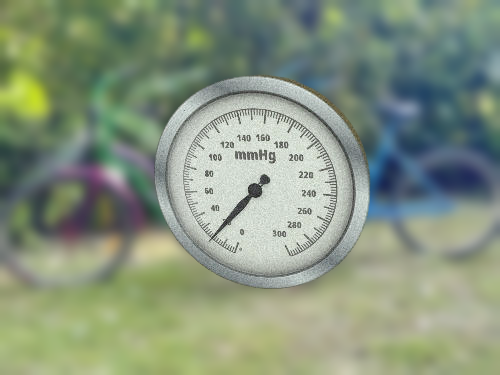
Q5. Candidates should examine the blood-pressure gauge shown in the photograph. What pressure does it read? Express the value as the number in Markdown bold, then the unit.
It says **20** mmHg
